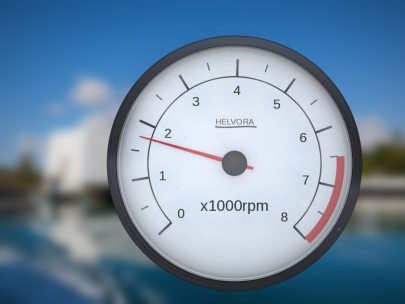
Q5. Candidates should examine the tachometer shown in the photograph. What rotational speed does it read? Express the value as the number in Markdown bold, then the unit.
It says **1750** rpm
